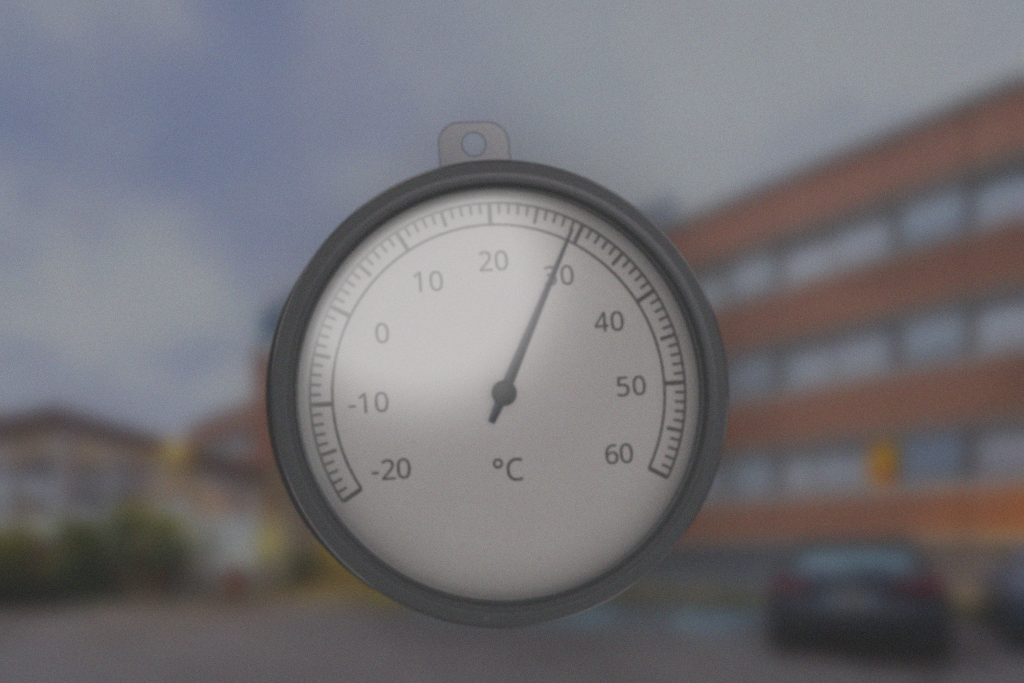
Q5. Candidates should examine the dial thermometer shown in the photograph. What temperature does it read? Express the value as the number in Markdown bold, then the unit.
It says **29** °C
